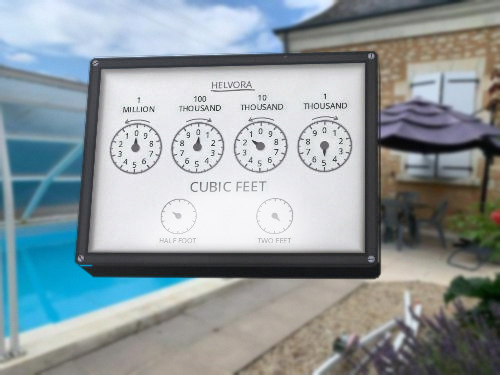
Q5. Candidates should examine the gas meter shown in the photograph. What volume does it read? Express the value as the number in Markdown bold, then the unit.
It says **1500** ft³
